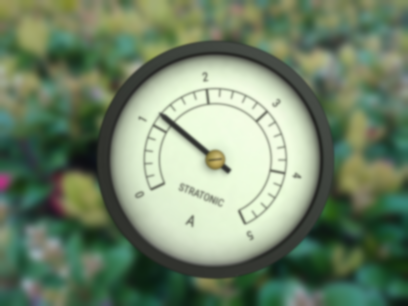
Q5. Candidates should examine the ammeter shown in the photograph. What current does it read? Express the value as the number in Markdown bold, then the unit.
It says **1.2** A
